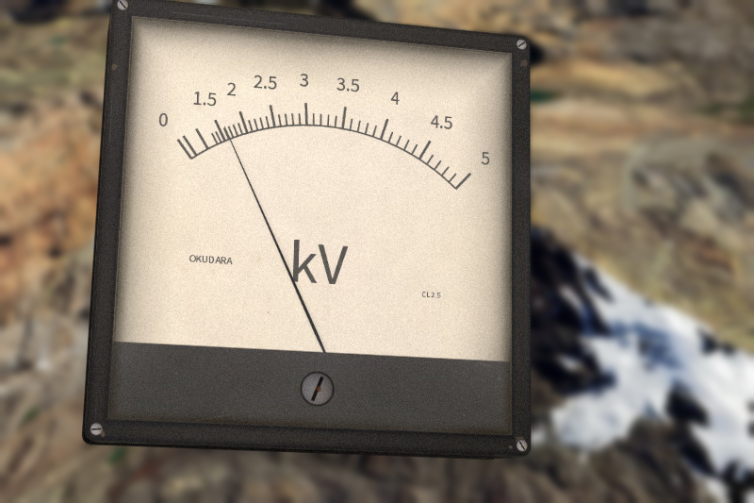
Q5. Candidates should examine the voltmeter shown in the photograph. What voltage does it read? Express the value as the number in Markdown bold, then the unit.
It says **1.6** kV
